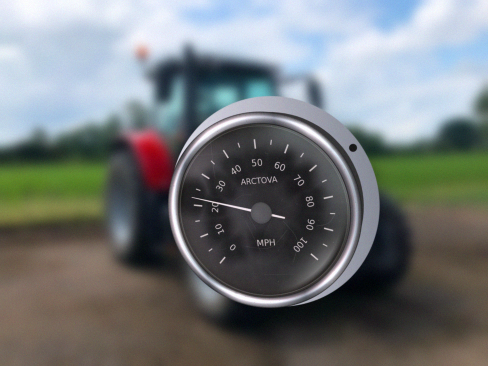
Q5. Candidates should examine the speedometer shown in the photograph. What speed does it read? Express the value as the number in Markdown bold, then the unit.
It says **22.5** mph
